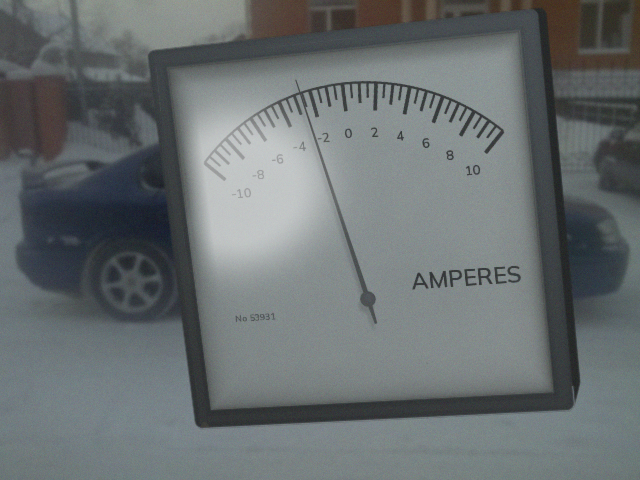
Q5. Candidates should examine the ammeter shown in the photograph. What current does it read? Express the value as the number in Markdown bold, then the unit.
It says **-2.5** A
